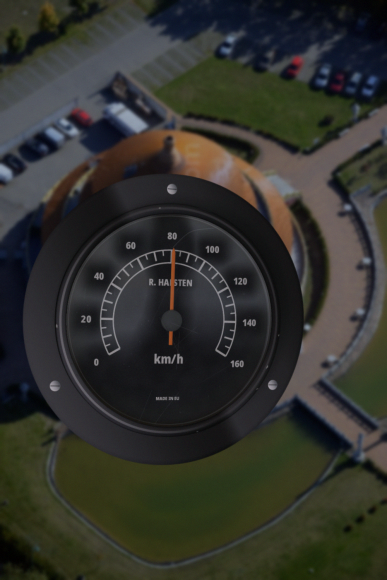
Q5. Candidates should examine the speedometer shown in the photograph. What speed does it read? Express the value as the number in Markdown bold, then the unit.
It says **80** km/h
